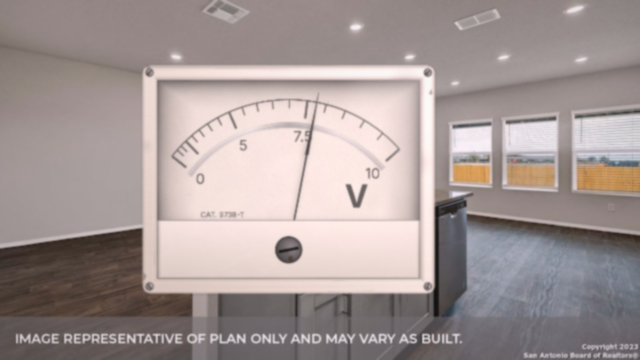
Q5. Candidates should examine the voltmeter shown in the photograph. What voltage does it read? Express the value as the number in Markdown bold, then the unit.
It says **7.75** V
